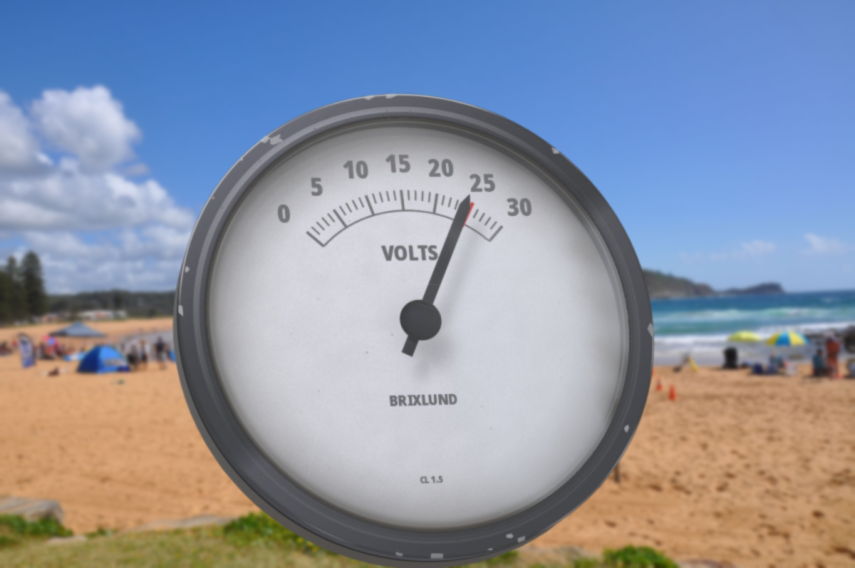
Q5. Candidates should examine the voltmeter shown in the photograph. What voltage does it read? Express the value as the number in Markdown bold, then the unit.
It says **24** V
